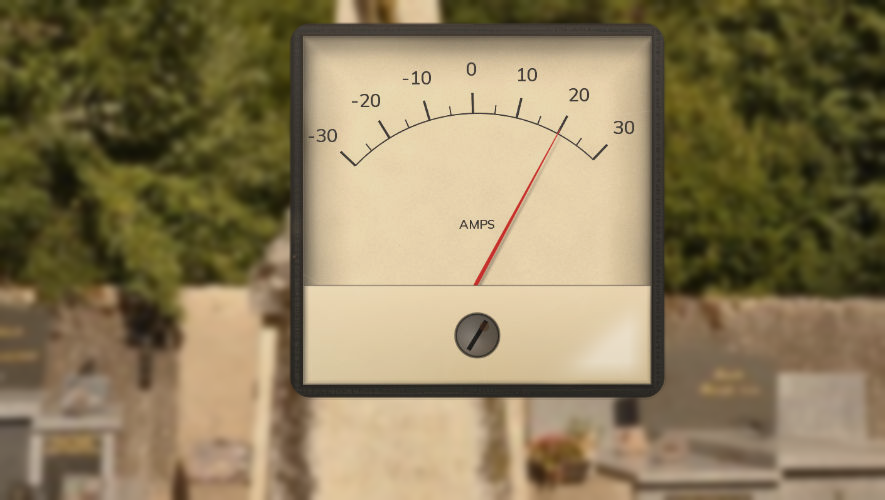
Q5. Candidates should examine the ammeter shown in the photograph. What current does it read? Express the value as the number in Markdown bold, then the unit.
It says **20** A
